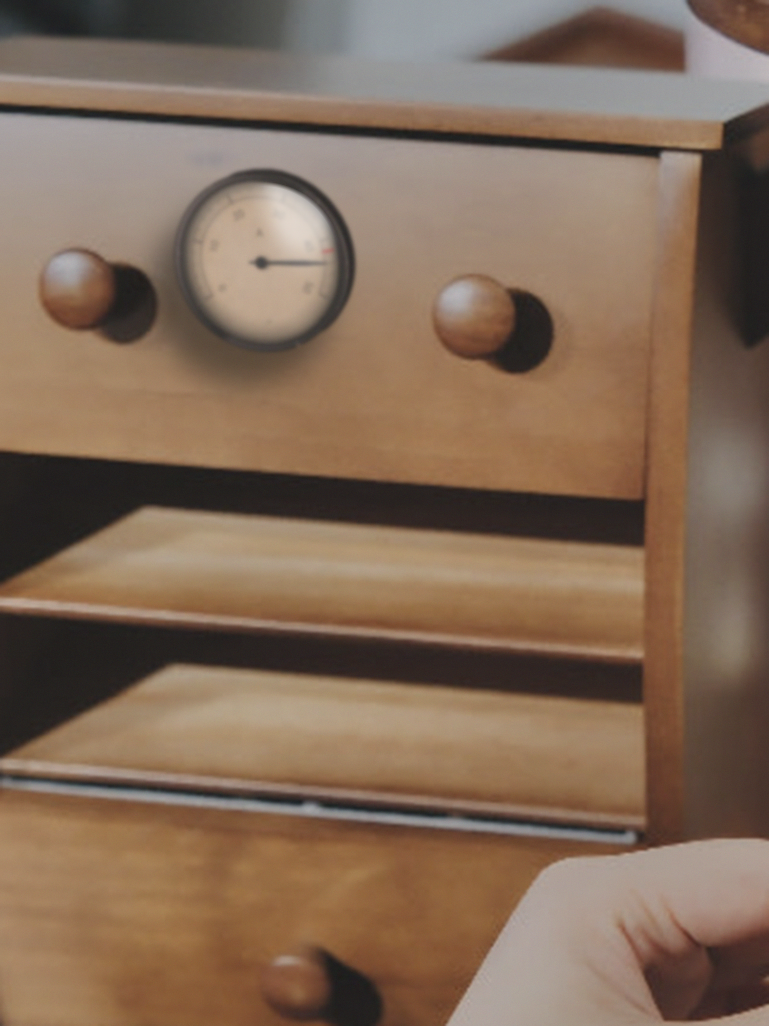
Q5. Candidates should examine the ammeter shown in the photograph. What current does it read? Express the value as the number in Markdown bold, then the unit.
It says **44** A
